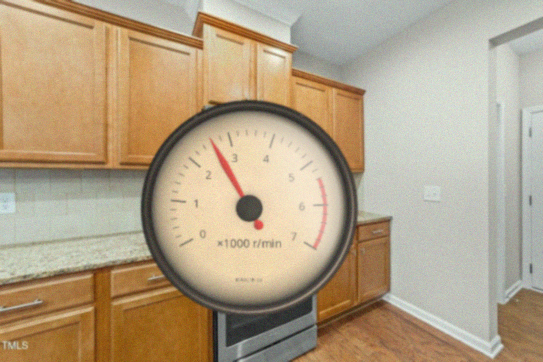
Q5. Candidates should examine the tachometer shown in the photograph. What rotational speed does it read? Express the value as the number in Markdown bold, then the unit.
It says **2600** rpm
